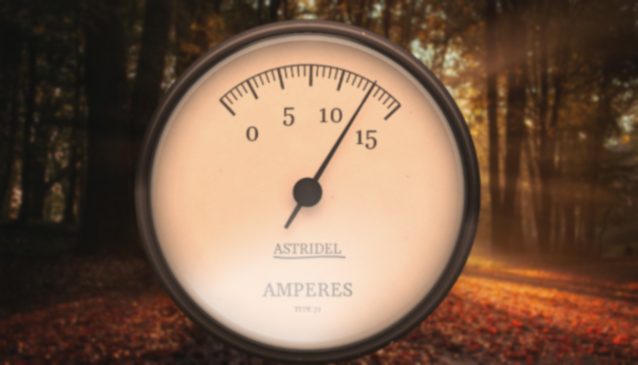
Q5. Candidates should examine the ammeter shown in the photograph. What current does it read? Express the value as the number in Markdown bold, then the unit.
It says **12.5** A
